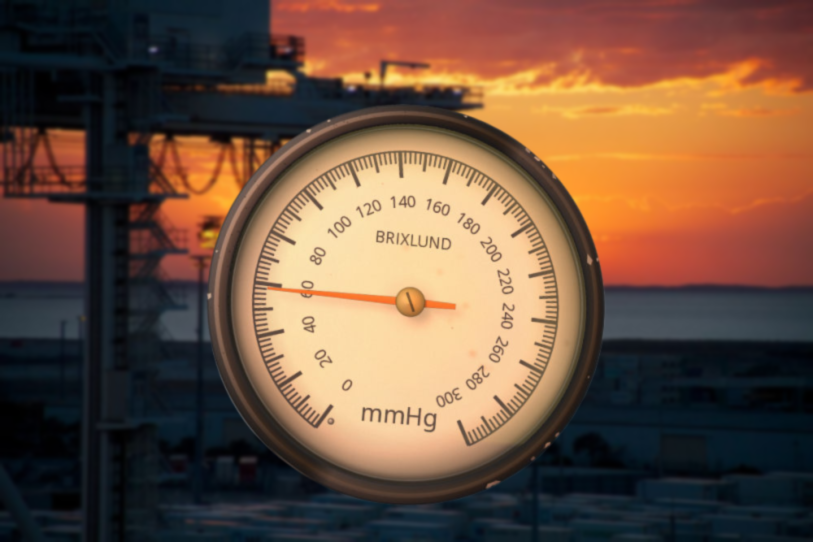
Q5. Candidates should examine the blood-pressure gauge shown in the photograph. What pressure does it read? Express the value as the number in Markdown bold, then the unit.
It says **58** mmHg
